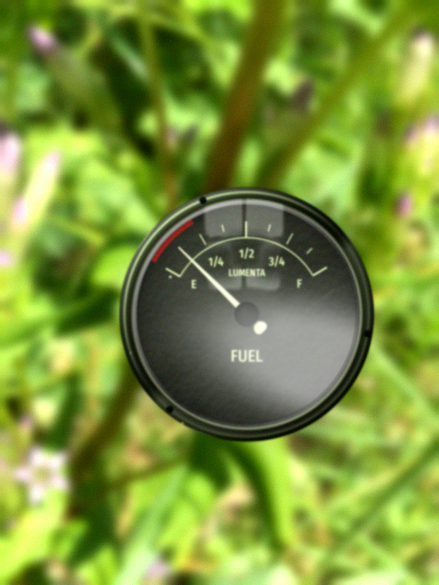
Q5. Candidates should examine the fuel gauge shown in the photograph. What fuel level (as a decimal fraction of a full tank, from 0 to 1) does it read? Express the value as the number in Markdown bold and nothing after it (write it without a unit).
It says **0.125**
